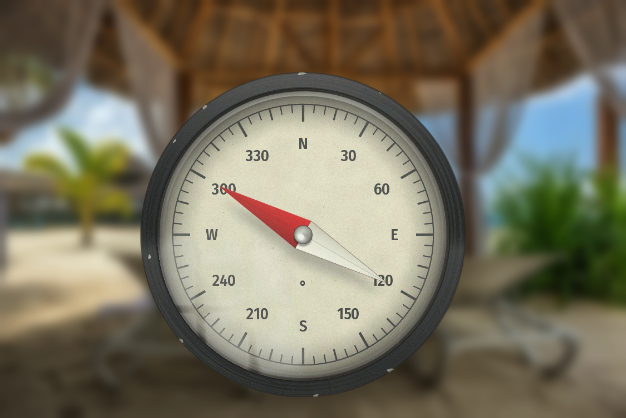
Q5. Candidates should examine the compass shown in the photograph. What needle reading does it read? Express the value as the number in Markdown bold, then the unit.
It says **300** °
